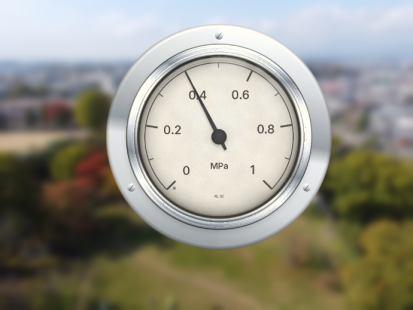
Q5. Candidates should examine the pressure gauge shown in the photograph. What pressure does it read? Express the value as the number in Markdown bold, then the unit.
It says **0.4** MPa
